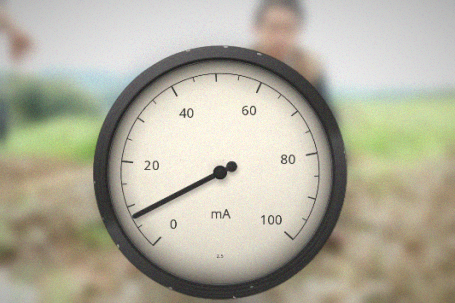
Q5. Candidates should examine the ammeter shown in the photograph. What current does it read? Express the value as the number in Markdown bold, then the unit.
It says **7.5** mA
